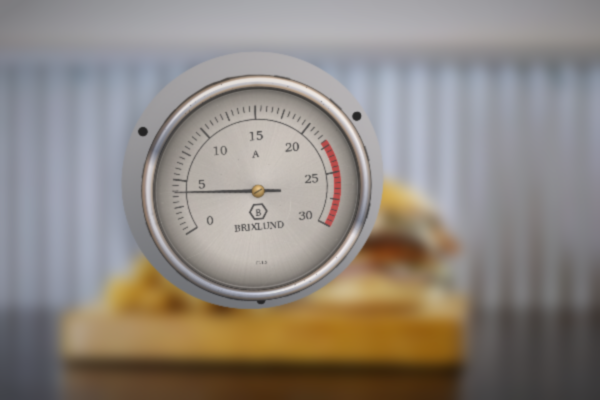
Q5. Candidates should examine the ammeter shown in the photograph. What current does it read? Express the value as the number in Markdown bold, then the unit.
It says **4** A
